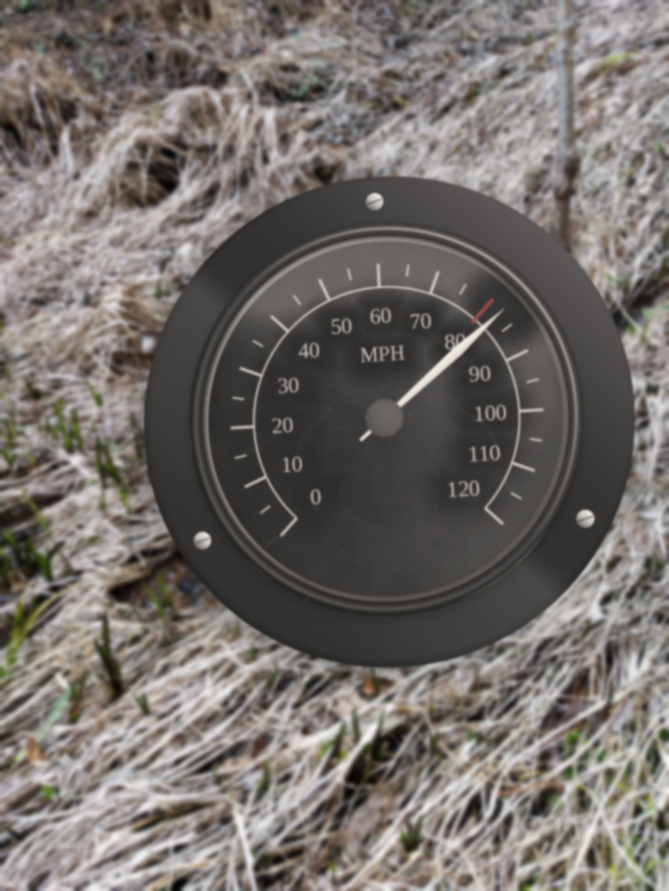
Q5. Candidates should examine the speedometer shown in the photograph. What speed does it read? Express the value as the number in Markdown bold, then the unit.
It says **82.5** mph
